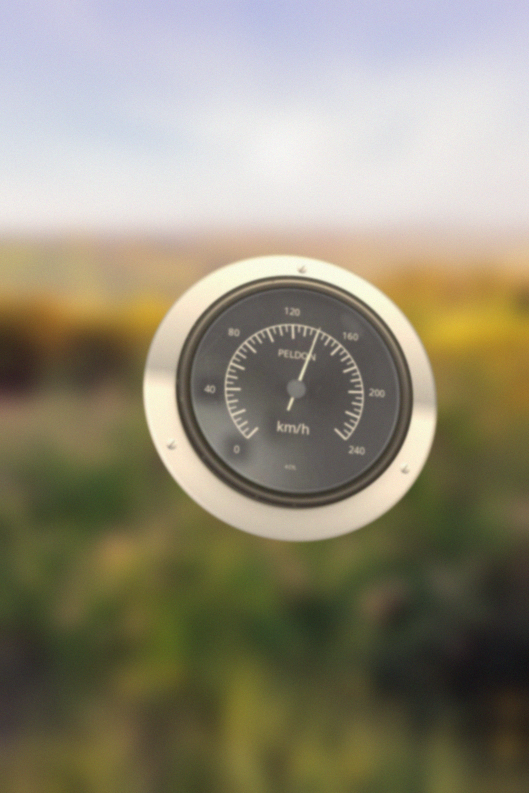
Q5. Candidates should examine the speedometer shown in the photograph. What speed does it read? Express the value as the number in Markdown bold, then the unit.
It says **140** km/h
